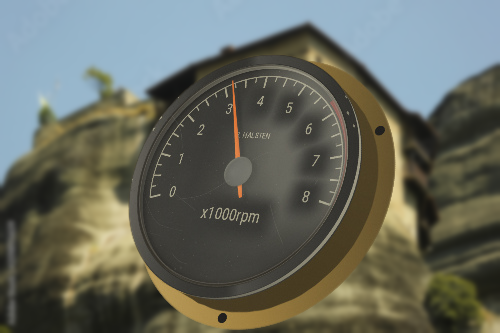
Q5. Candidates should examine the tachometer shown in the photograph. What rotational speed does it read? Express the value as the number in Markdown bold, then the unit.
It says **3250** rpm
